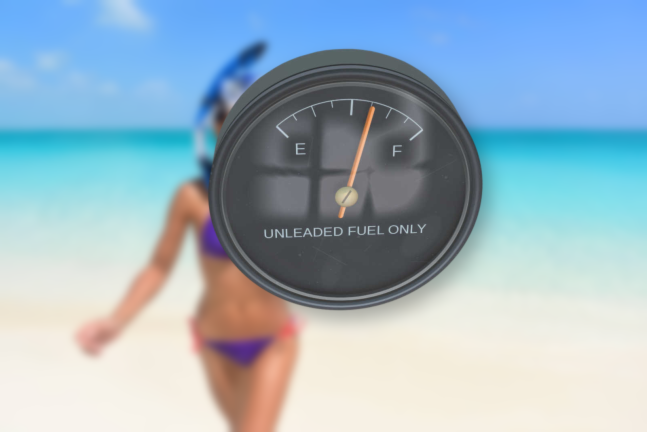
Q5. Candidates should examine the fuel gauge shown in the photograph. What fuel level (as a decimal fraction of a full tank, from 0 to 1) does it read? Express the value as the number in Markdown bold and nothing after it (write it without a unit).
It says **0.625**
